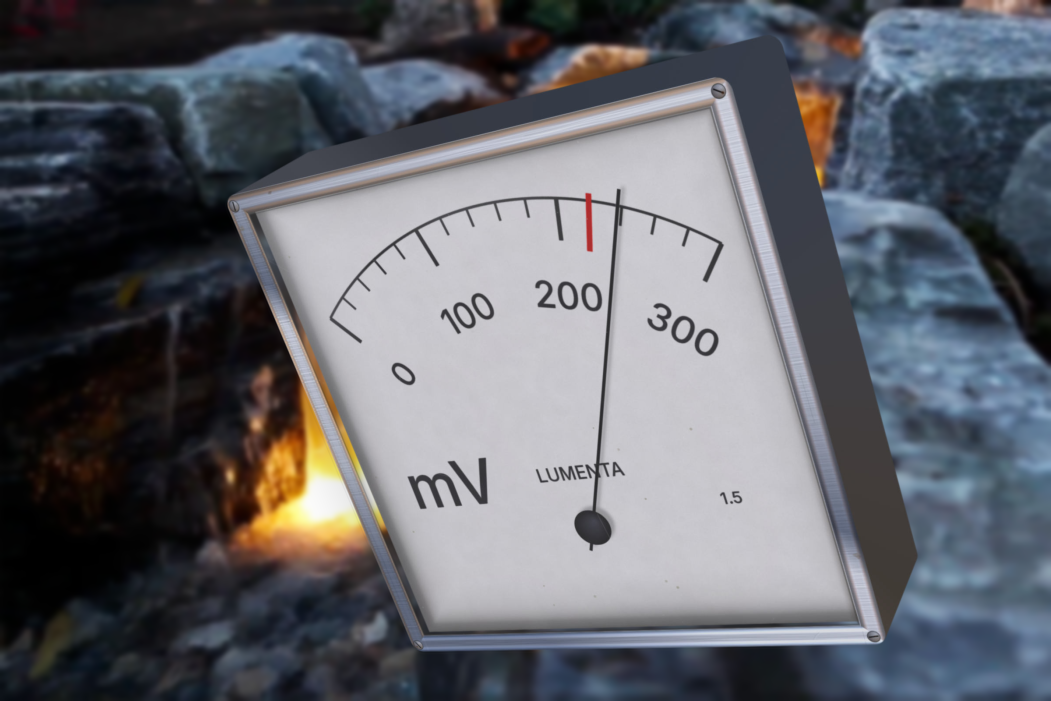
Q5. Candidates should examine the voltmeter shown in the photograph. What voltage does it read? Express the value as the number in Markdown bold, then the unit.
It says **240** mV
